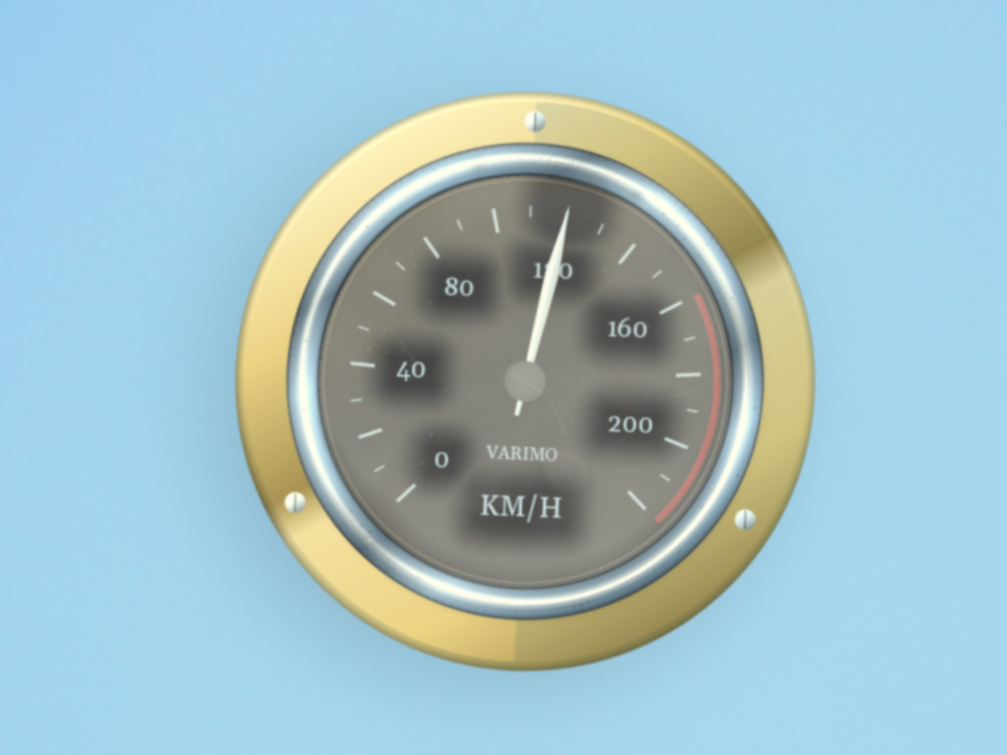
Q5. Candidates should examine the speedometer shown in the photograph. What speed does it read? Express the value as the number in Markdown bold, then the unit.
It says **120** km/h
